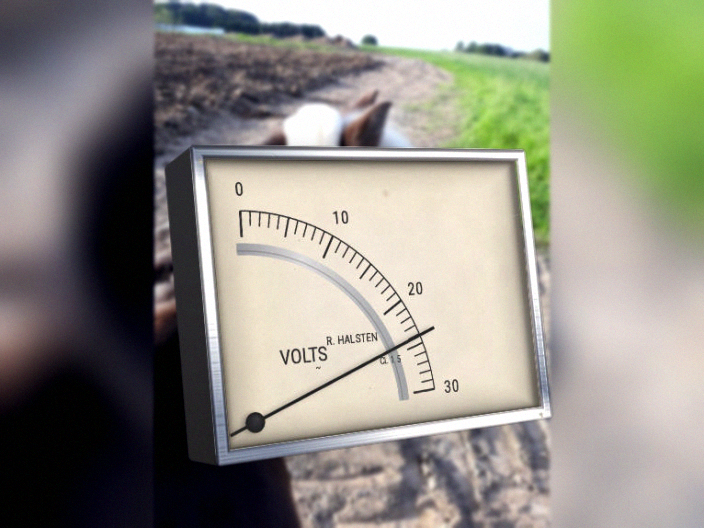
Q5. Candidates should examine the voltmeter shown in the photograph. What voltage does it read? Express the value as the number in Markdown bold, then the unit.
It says **24** V
